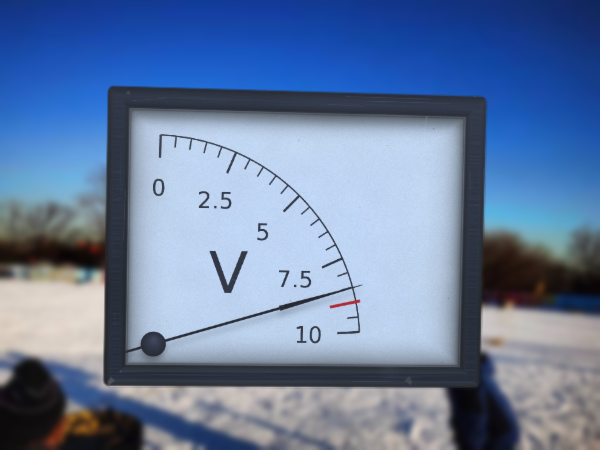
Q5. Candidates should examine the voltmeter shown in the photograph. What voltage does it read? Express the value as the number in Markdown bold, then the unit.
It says **8.5** V
